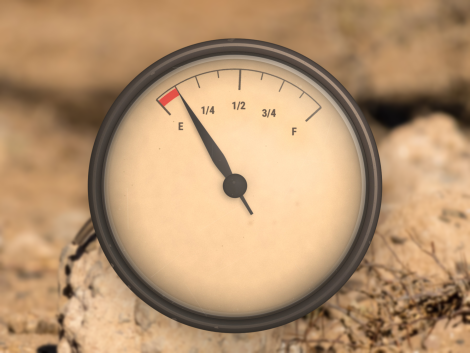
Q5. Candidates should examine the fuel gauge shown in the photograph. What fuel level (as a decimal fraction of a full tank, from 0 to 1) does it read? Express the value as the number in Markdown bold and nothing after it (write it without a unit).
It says **0.125**
